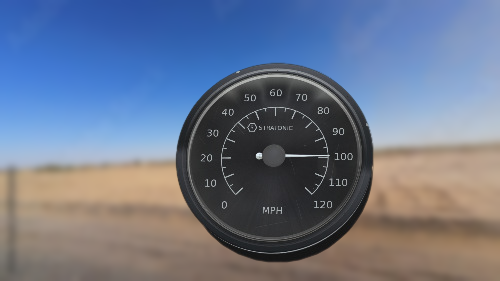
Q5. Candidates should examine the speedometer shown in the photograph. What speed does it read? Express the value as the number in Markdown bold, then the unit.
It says **100** mph
